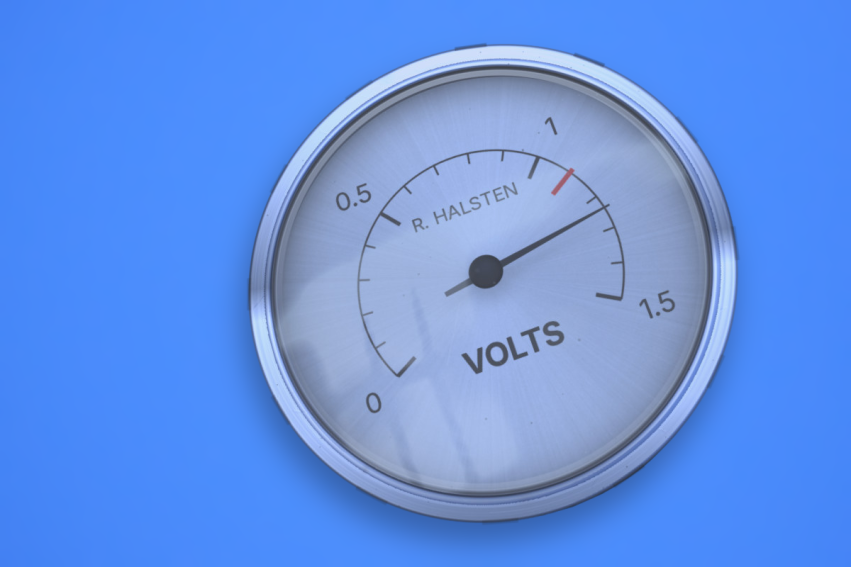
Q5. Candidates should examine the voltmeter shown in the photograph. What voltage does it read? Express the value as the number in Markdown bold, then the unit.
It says **1.25** V
